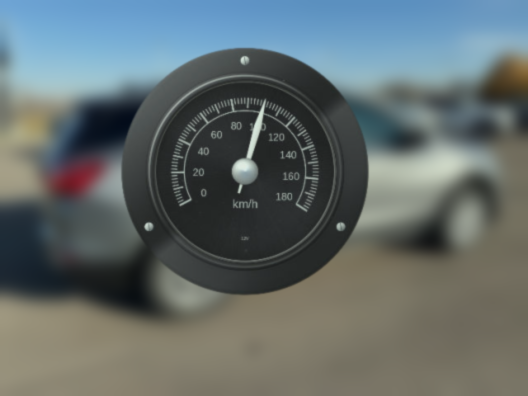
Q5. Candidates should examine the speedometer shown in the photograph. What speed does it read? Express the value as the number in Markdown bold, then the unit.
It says **100** km/h
